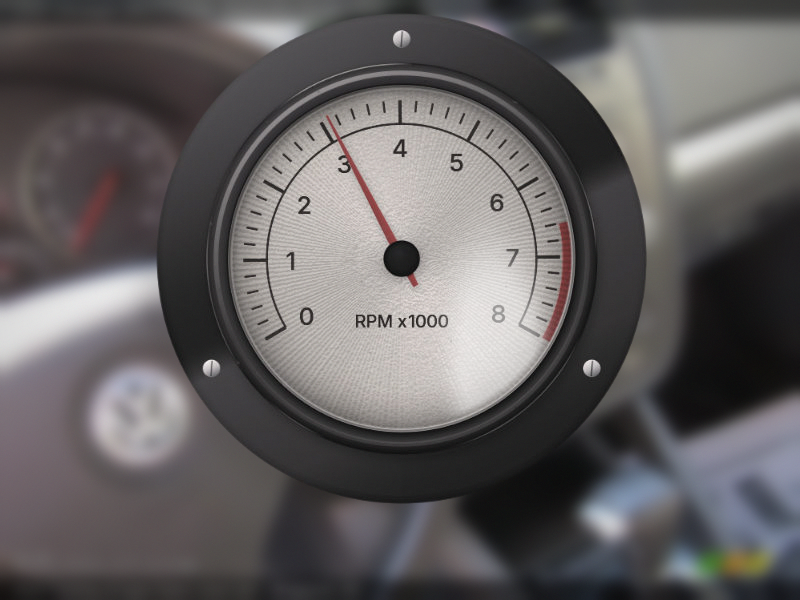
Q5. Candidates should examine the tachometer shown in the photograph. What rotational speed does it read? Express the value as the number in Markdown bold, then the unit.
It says **3100** rpm
